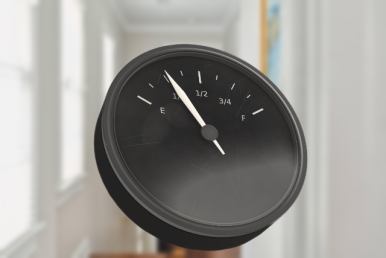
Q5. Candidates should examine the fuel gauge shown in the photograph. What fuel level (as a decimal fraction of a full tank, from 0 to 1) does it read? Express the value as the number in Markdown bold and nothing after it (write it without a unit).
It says **0.25**
